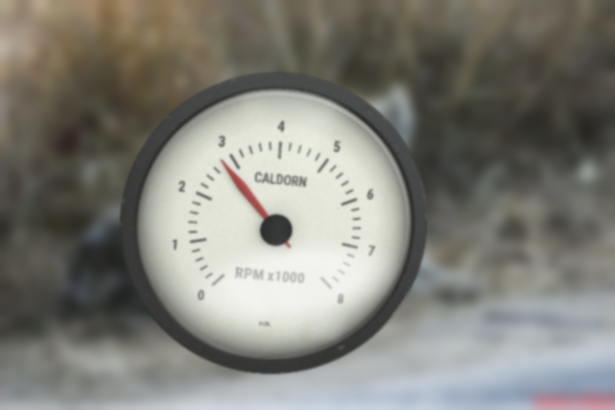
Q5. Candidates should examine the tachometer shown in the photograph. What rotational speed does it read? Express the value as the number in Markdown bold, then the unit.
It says **2800** rpm
